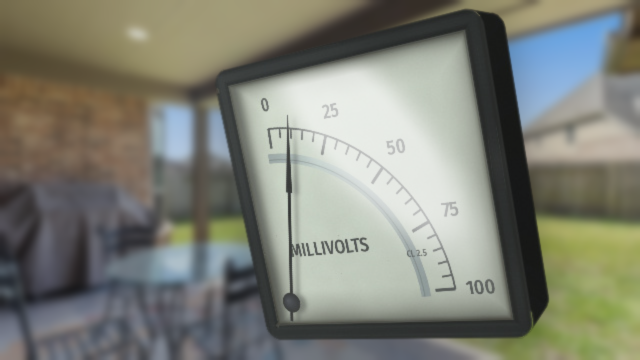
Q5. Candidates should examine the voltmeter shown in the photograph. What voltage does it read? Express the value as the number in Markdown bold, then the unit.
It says **10** mV
